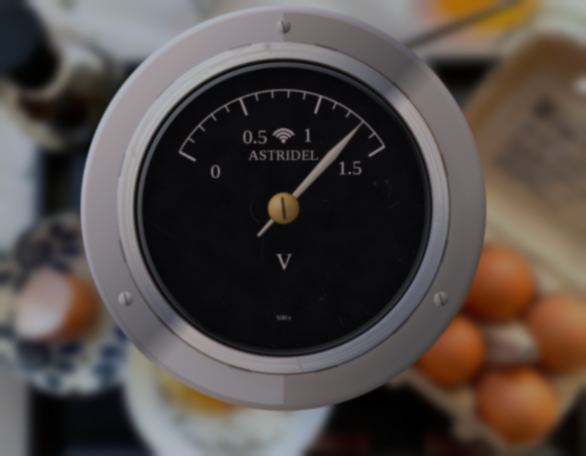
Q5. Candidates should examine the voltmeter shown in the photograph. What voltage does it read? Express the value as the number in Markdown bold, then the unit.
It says **1.3** V
